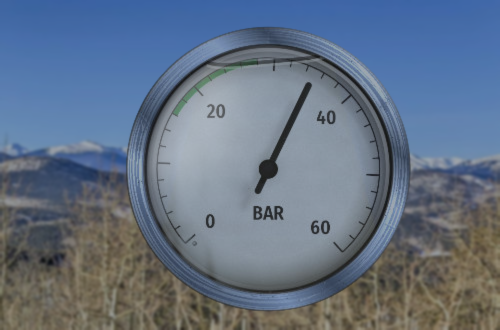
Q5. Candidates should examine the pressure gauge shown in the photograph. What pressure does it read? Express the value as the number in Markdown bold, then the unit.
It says **35** bar
